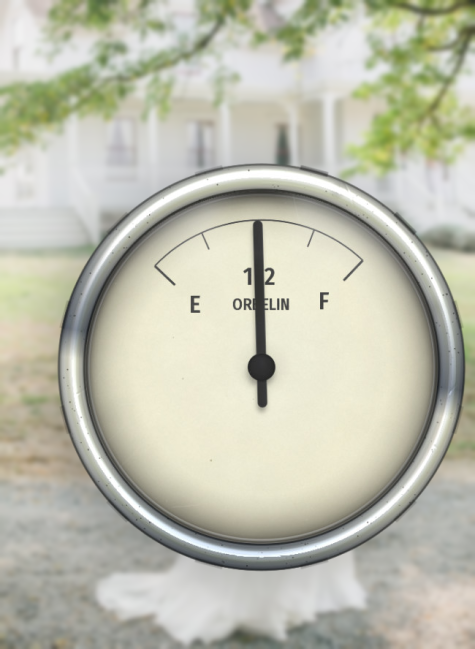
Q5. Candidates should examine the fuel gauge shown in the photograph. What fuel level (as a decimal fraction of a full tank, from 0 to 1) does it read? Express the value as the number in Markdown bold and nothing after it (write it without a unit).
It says **0.5**
